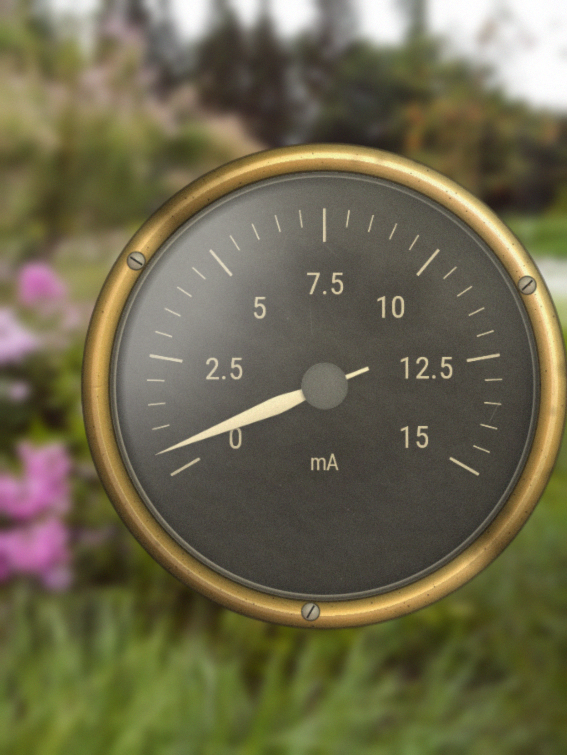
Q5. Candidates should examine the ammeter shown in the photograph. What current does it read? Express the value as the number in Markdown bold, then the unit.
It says **0.5** mA
